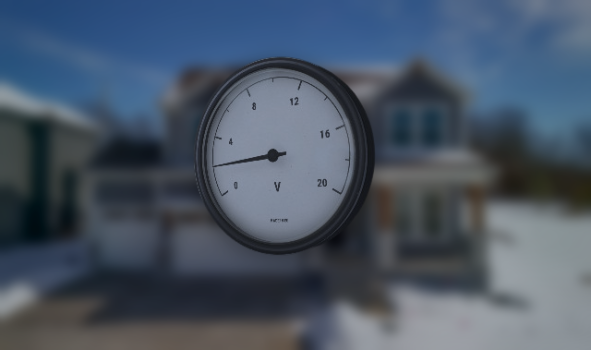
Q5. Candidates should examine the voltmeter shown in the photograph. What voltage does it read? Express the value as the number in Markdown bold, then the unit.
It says **2** V
